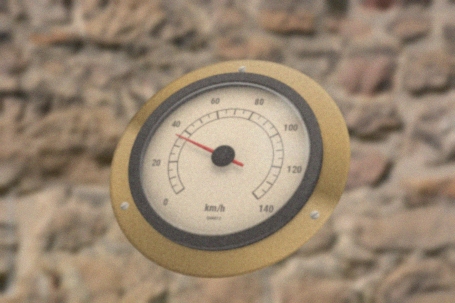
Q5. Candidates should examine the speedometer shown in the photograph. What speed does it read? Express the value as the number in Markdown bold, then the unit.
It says **35** km/h
